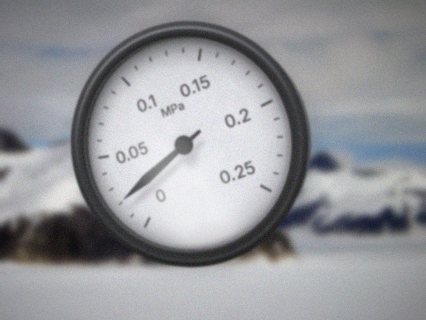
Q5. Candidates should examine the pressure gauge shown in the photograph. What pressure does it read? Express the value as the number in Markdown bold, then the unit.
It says **0.02** MPa
